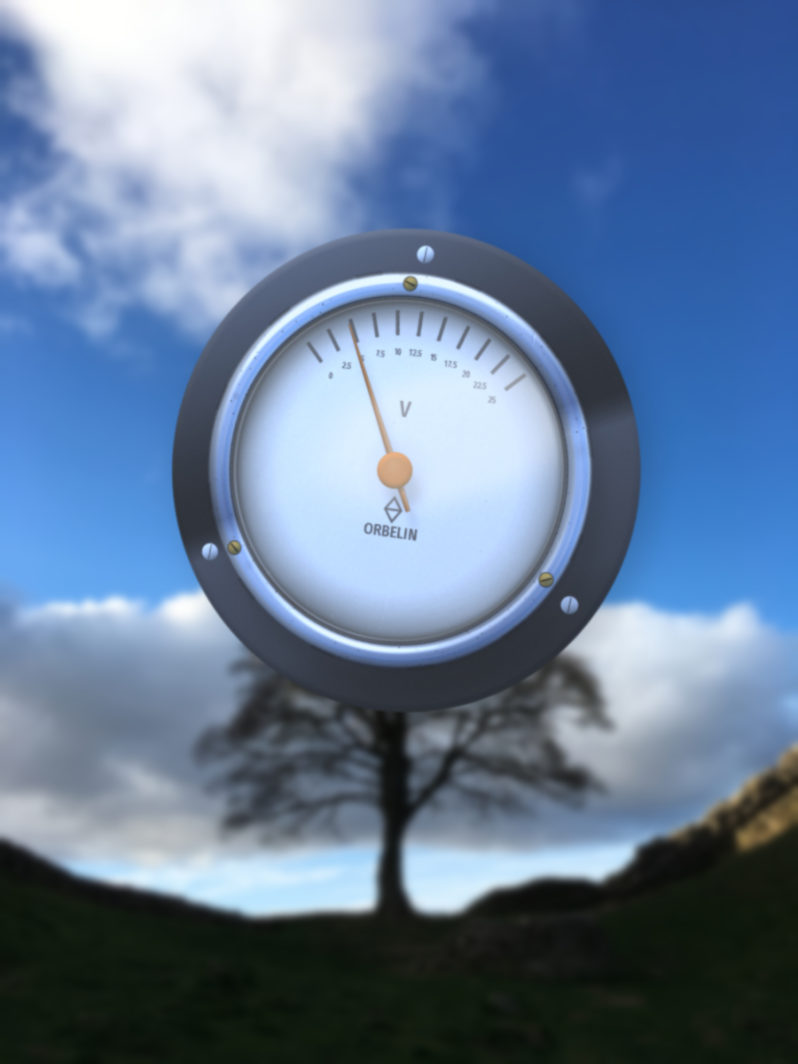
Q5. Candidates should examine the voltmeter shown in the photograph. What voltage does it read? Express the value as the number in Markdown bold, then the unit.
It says **5** V
